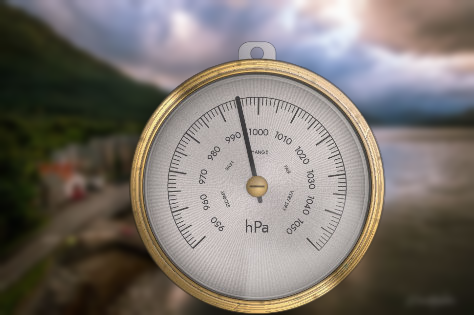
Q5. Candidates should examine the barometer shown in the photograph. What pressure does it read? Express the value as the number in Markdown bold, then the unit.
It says **995** hPa
